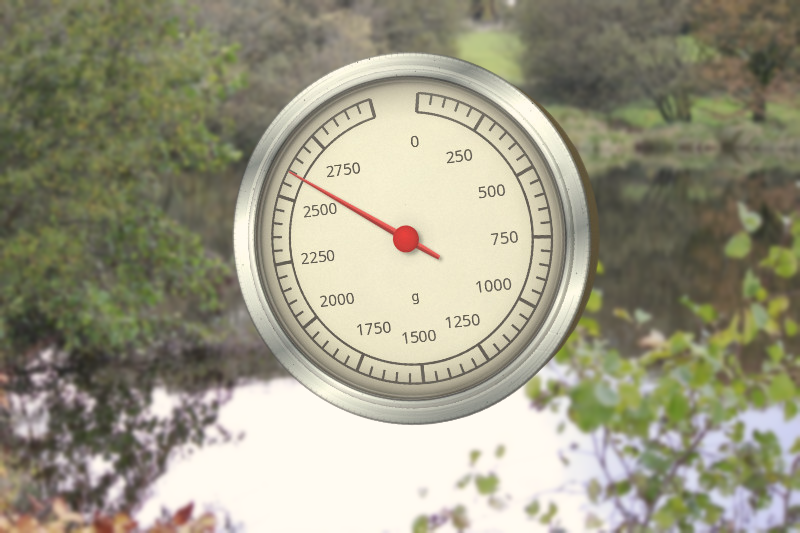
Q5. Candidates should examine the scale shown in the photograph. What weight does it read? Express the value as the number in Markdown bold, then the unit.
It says **2600** g
